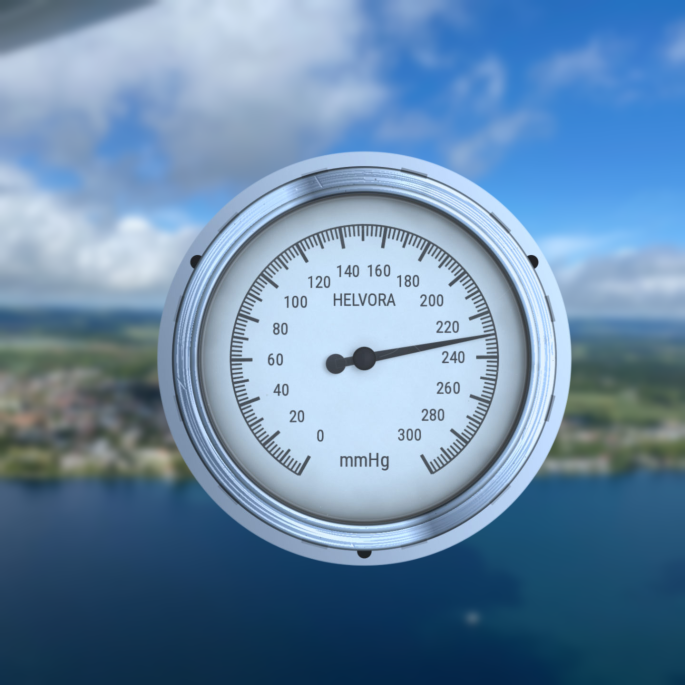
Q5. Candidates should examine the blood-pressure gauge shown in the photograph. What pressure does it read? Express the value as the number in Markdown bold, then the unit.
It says **230** mmHg
